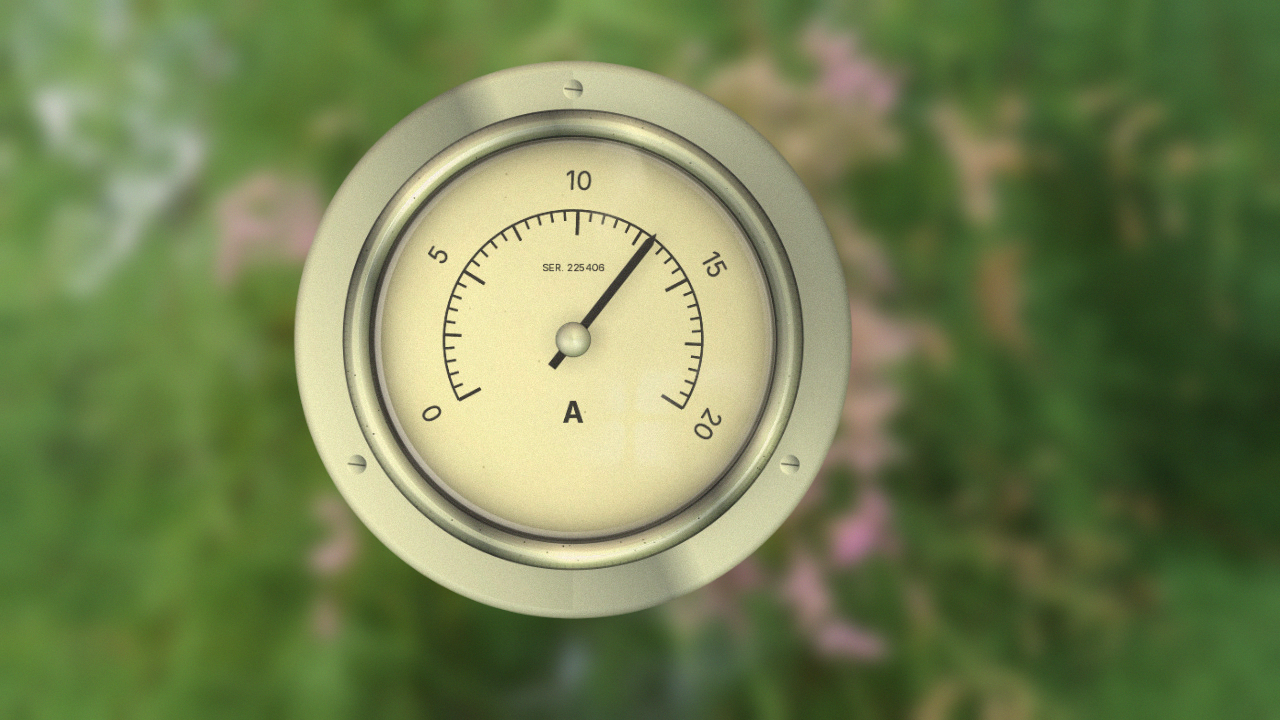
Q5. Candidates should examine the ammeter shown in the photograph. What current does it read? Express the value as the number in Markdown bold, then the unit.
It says **13** A
